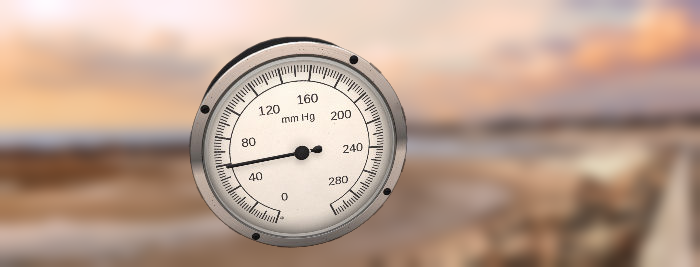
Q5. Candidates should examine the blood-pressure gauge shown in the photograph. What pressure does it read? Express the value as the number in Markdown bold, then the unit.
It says **60** mmHg
